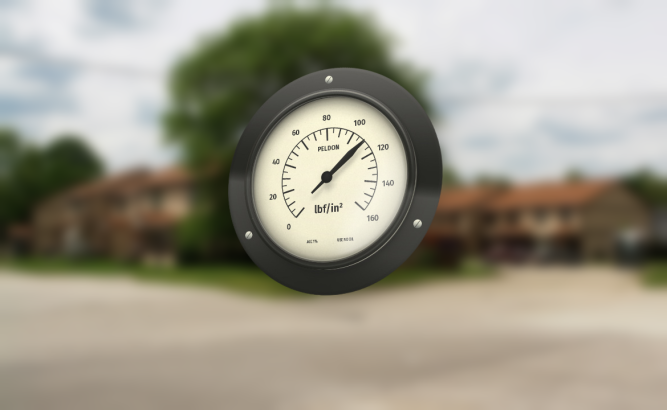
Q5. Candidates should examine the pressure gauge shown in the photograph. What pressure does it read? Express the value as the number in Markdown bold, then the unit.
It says **110** psi
